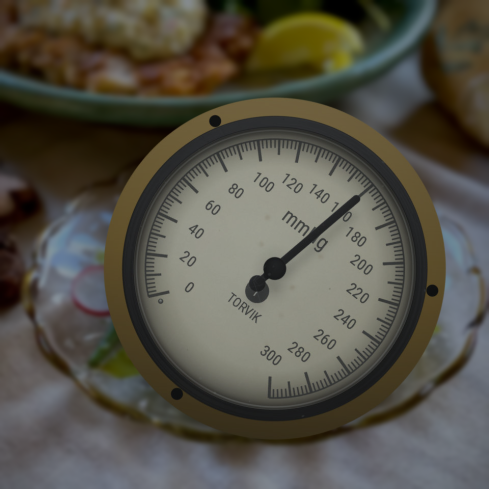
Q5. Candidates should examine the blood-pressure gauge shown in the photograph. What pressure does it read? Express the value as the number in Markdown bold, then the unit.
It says **160** mmHg
